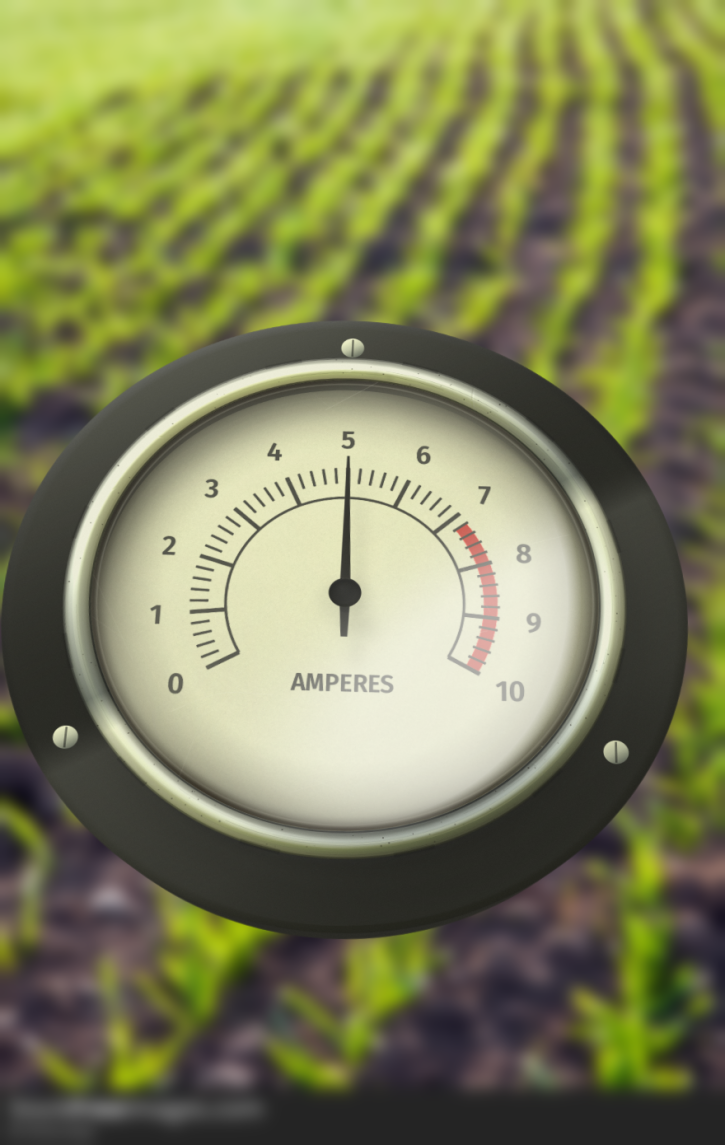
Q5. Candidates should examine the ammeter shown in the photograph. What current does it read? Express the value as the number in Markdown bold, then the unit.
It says **5** A
